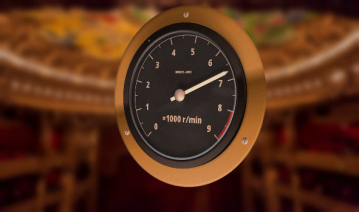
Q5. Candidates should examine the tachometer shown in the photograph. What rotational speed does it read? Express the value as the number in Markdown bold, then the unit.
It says **6750** rpm
